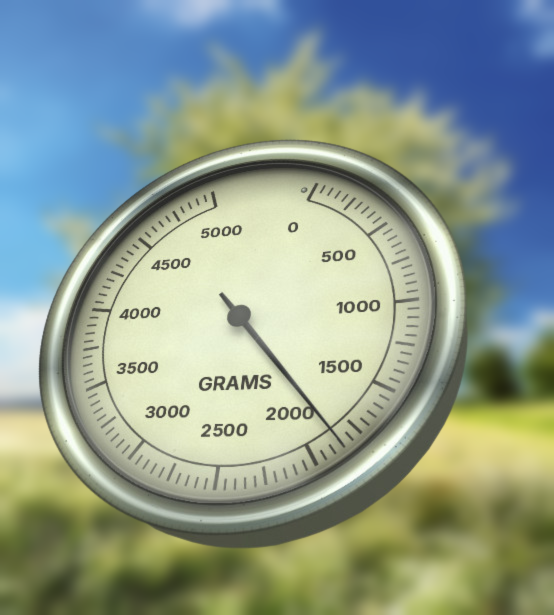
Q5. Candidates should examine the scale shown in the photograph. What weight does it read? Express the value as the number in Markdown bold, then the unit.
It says **1850** g
